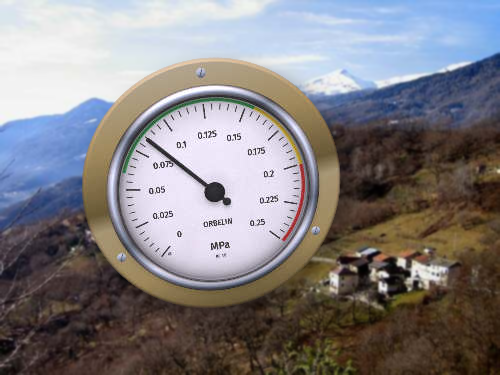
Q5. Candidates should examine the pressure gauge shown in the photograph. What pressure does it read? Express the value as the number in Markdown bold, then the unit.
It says **0.085** MPa
